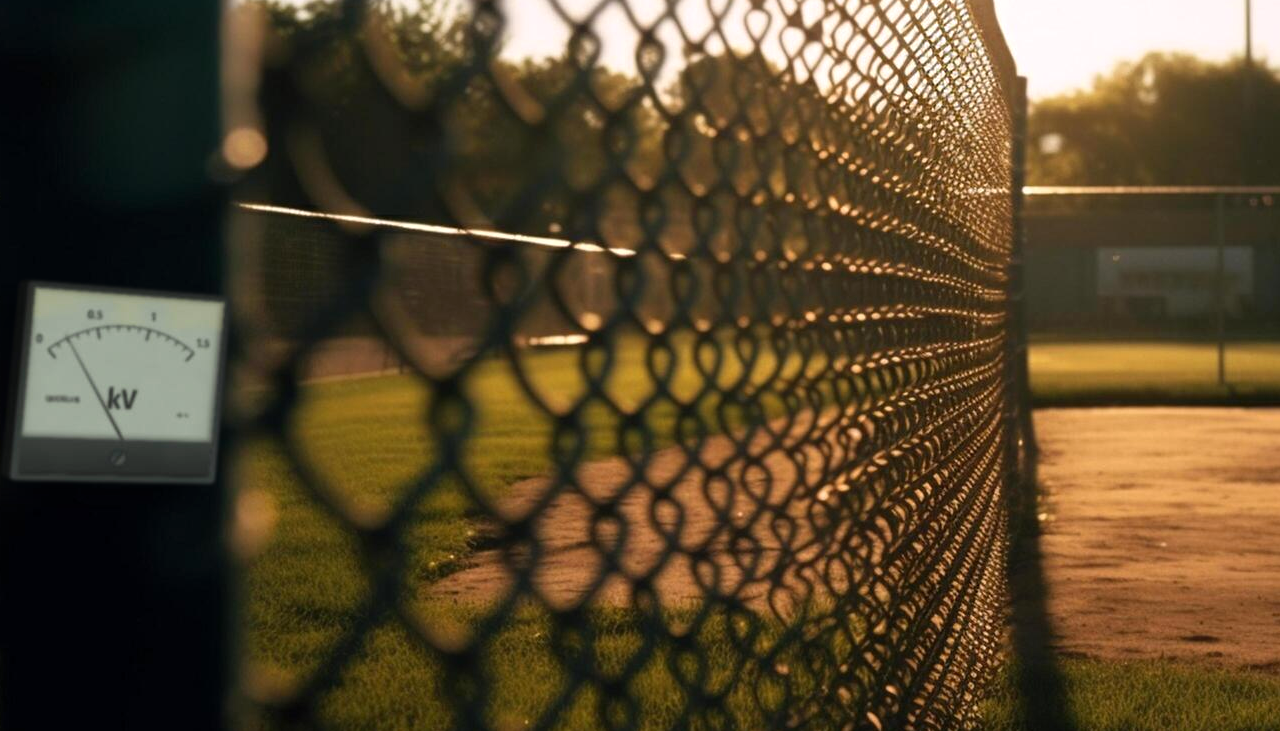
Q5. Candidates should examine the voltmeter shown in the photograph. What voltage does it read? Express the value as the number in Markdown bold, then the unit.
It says **0.2** kV
